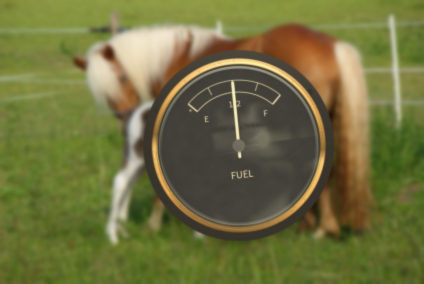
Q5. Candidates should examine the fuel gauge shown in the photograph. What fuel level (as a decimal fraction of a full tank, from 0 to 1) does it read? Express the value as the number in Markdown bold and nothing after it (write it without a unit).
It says **0.5**
